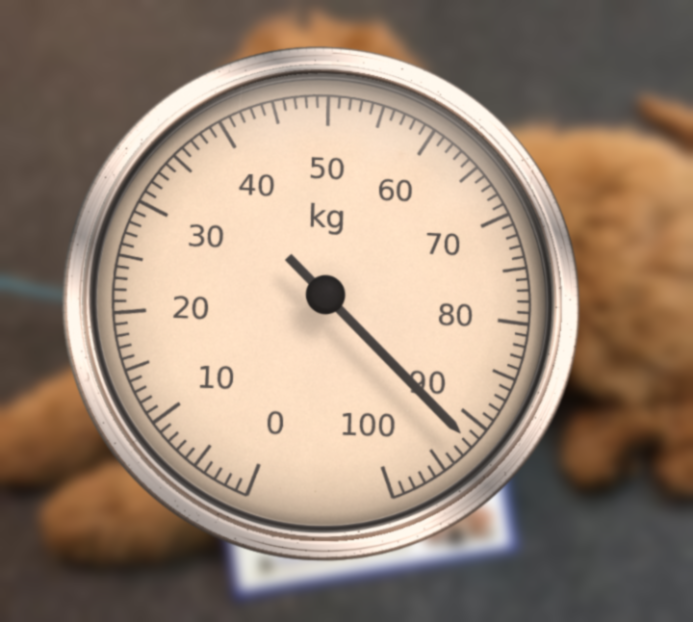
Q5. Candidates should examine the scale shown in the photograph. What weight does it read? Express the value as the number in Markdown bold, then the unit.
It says **92** kg
